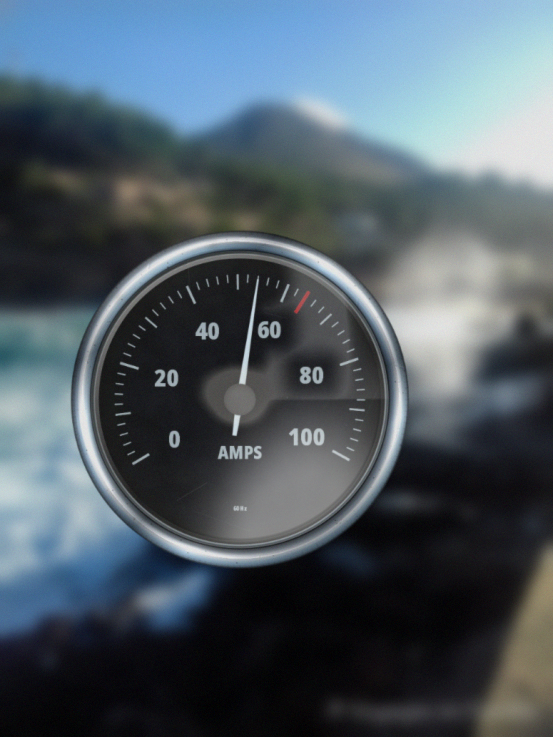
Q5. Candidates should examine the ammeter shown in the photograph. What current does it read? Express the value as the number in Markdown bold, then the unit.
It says **54** A
